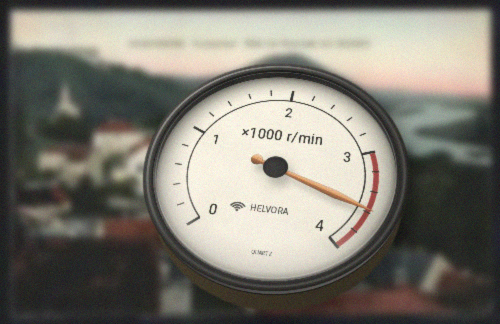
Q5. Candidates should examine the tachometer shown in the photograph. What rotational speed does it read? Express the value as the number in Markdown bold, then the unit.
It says **3600** rpm
